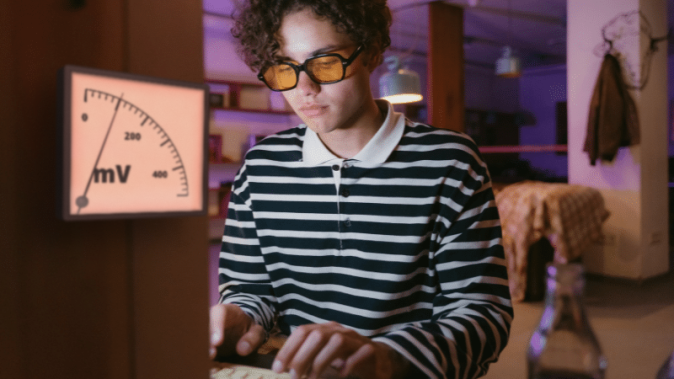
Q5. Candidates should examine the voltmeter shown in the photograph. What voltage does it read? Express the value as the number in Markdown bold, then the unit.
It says **100** mV
